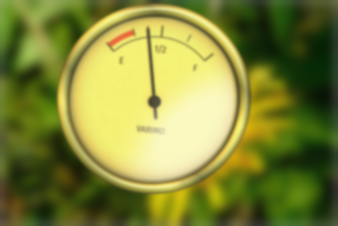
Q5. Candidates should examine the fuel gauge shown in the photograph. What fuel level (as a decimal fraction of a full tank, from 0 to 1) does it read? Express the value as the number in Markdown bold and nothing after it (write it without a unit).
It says **0.375**
